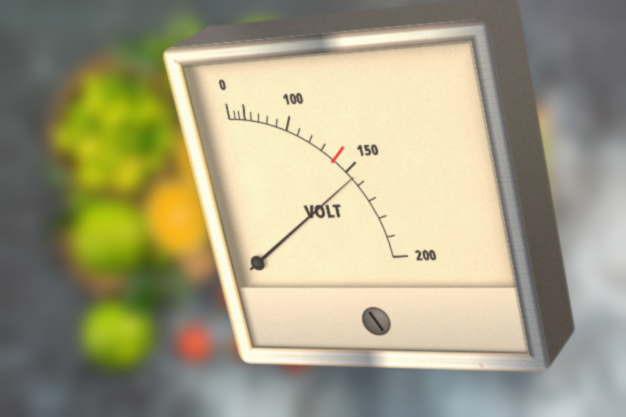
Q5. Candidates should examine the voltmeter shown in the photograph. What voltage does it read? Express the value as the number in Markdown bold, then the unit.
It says **155** V
